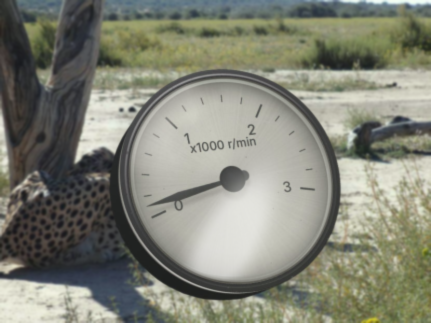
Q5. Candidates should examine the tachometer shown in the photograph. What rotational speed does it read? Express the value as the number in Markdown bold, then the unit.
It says **100** rpm
